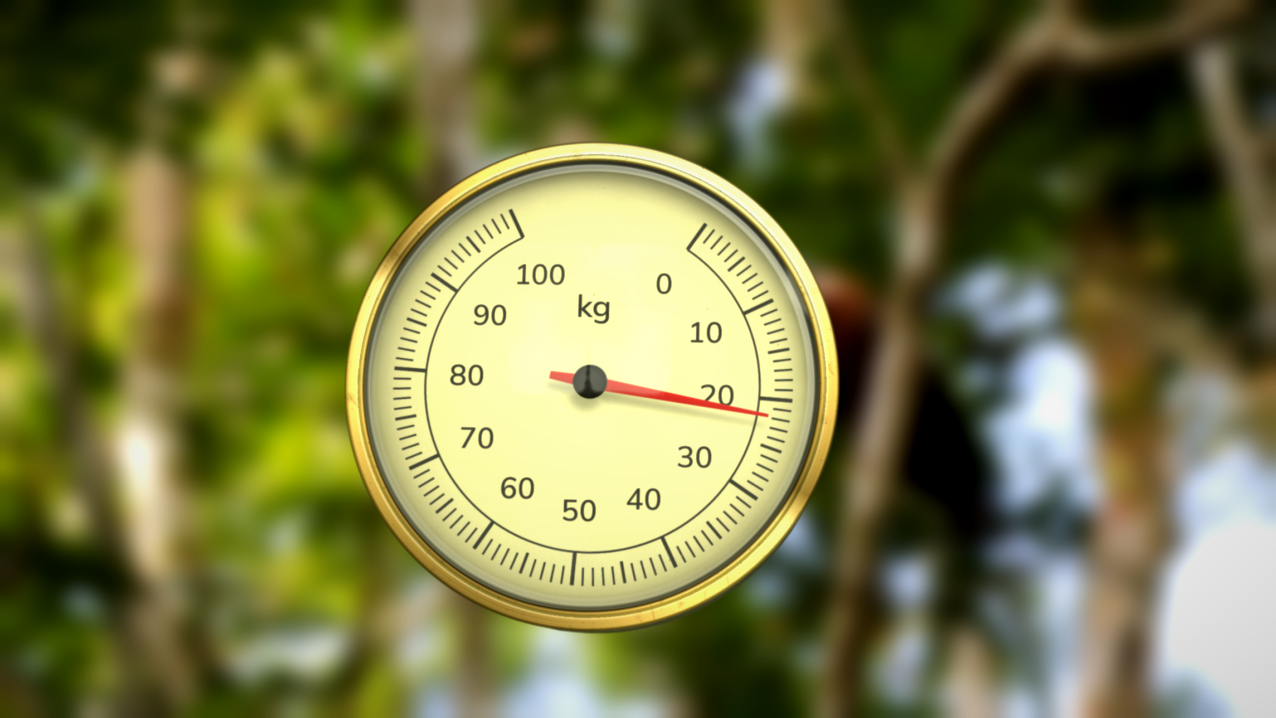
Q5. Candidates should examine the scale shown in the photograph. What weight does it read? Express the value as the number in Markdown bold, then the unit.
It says **22** kg
